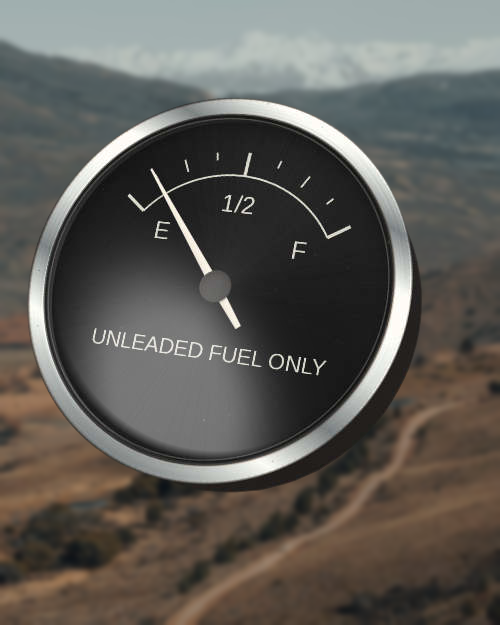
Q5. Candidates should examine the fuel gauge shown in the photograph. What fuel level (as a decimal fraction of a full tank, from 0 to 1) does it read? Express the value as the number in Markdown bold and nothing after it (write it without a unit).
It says **0.125**
